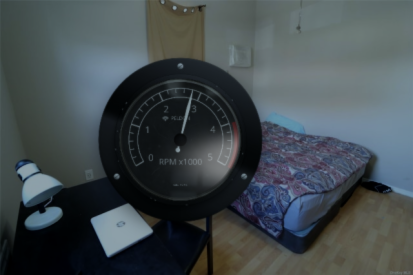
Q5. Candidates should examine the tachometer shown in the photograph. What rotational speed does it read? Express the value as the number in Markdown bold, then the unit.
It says **2800** rpm
